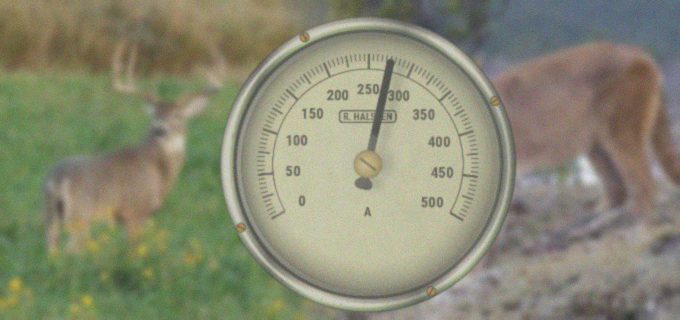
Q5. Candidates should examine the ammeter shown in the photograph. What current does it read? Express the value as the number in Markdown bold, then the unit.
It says **275** A
